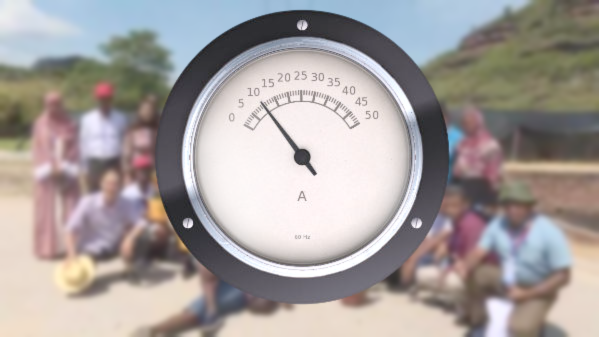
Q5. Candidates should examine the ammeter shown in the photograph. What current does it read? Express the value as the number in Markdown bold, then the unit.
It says **10** A
